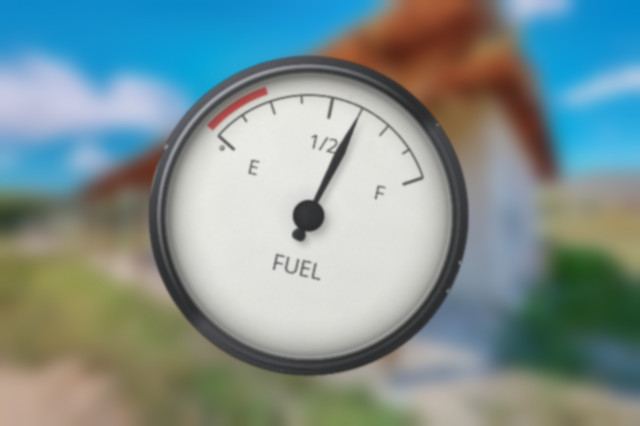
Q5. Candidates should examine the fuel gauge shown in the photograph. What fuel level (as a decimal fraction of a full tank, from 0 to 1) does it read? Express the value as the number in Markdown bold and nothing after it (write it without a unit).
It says **0.625**
